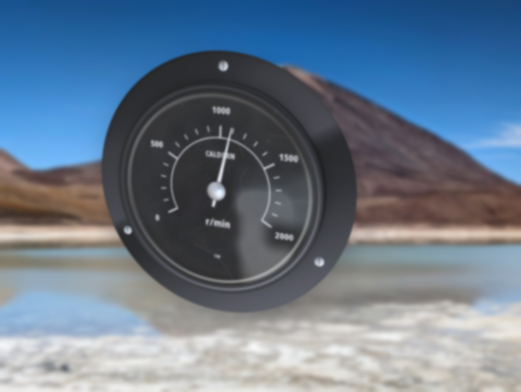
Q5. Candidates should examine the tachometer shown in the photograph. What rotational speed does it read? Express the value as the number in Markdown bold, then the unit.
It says **1100** rpm
